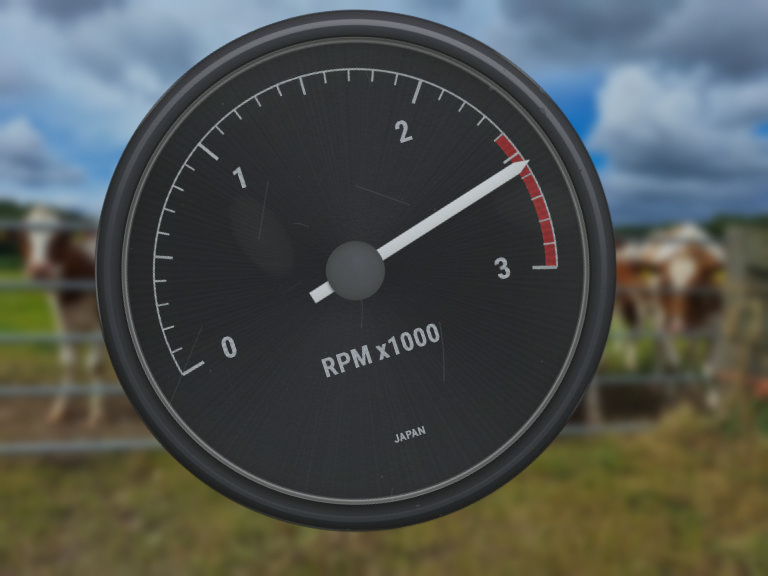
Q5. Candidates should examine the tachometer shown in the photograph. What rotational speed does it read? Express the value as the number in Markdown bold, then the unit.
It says **2550** rpm
